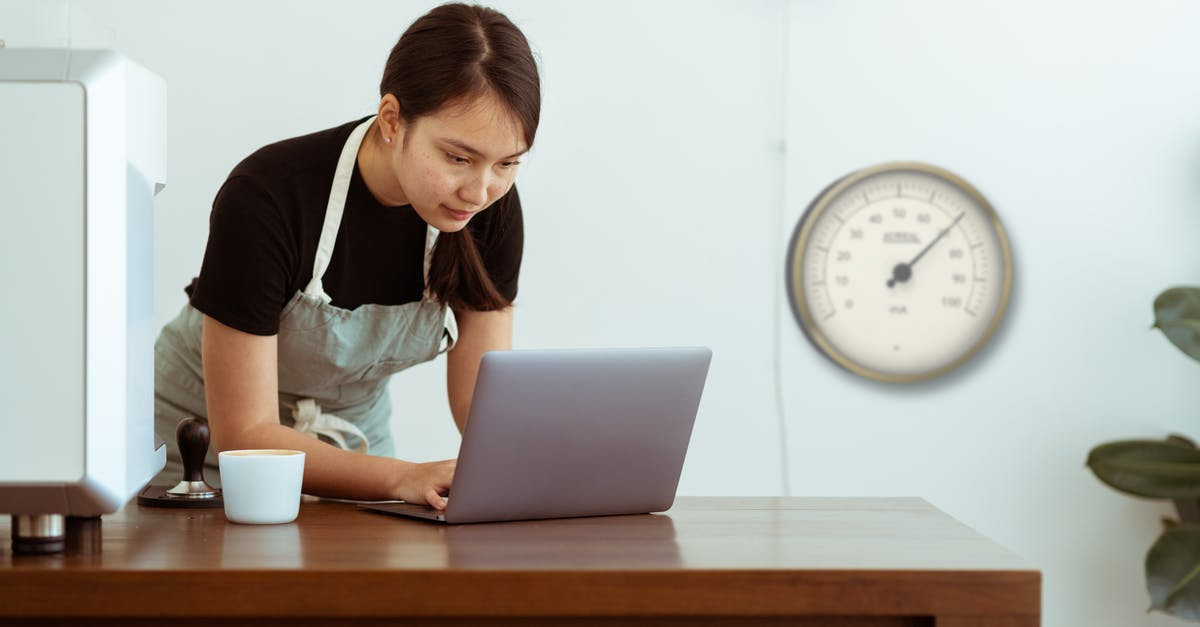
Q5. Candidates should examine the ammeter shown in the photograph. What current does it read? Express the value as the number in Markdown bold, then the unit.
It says **70** mA
